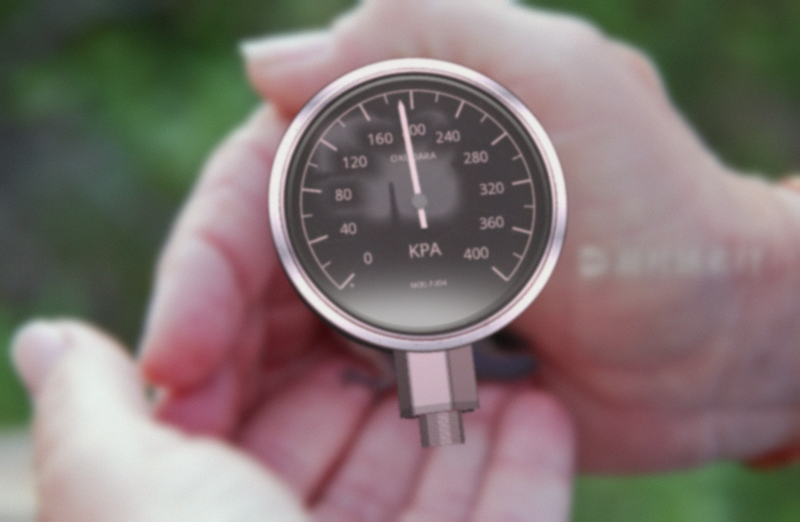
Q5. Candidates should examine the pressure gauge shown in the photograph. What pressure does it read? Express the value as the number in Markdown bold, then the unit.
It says **190** kPa
